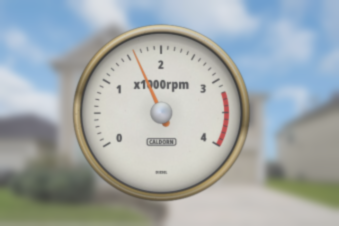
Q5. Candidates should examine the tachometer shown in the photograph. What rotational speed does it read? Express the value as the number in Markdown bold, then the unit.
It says **1600** rpm
